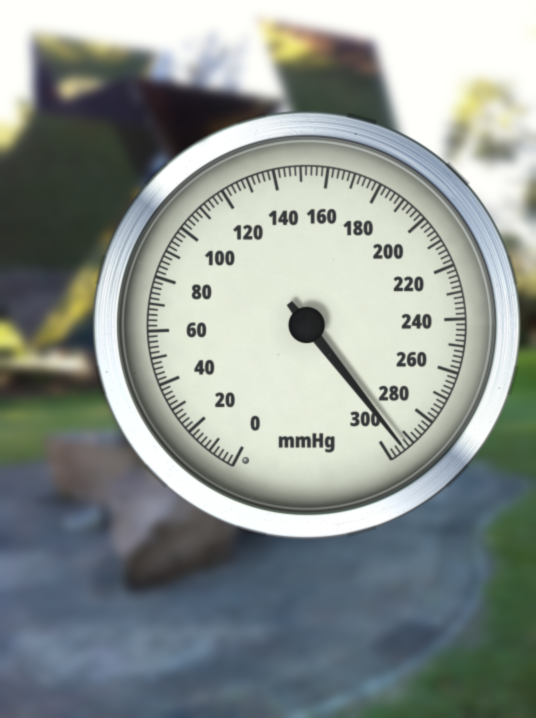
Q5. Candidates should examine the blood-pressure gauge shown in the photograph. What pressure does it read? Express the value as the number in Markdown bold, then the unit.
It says **294** mmHg
